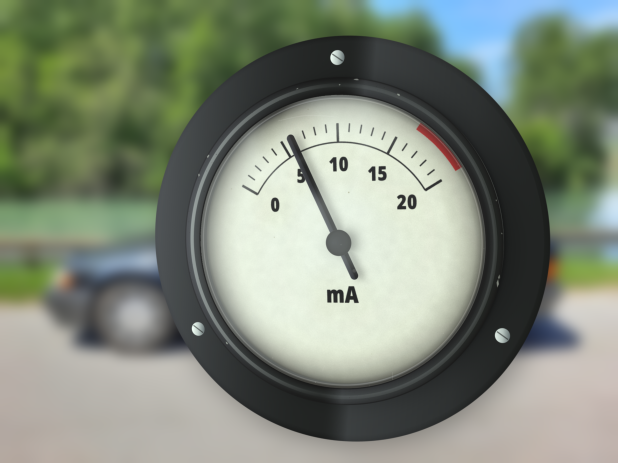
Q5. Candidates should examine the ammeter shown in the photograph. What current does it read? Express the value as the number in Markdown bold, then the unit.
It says **6** mA
